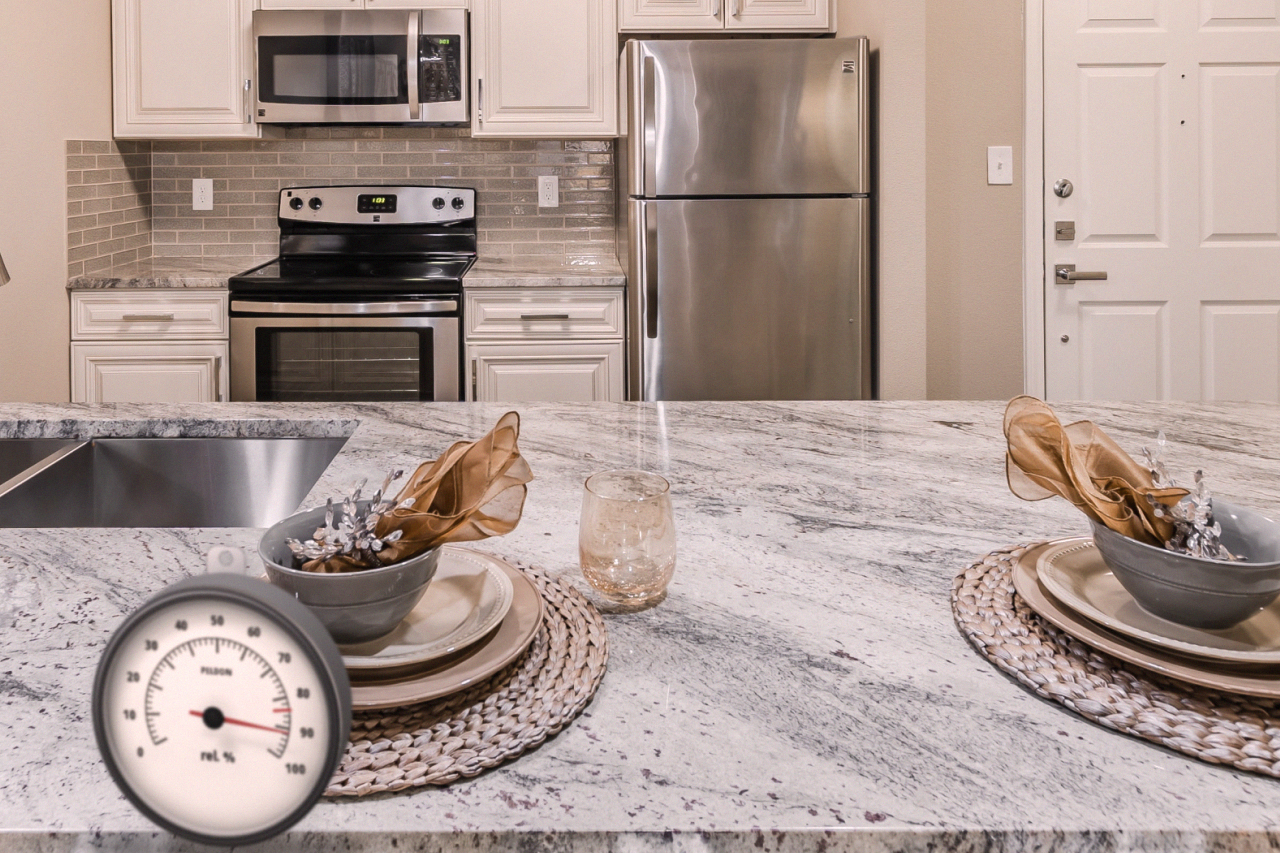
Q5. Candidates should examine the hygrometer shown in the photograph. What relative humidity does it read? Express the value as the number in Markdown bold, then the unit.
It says **90** %
